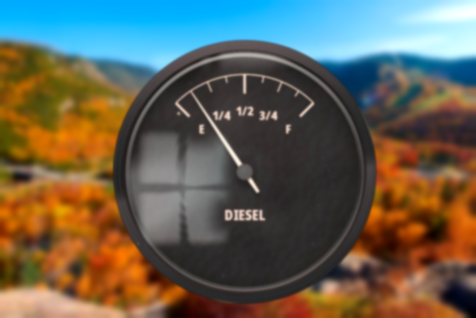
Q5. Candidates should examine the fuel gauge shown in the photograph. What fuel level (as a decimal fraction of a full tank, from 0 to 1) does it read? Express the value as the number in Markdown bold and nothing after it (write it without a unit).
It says **0.125**
